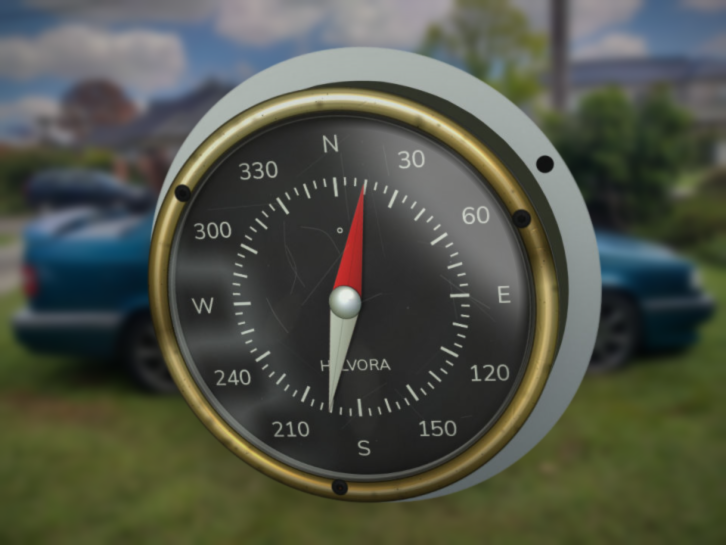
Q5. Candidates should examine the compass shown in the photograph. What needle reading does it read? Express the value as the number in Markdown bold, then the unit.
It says **15** °
